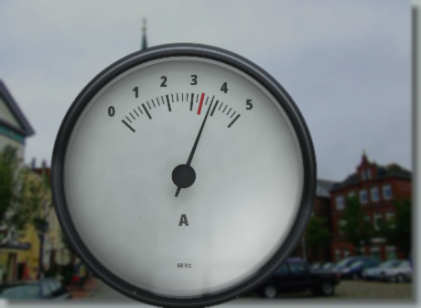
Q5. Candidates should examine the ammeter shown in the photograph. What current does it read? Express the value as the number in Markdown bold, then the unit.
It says **3.8** A
